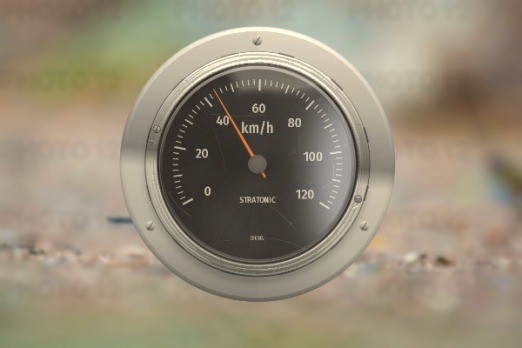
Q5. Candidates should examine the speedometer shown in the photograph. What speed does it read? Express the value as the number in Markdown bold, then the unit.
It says **44** km/h
